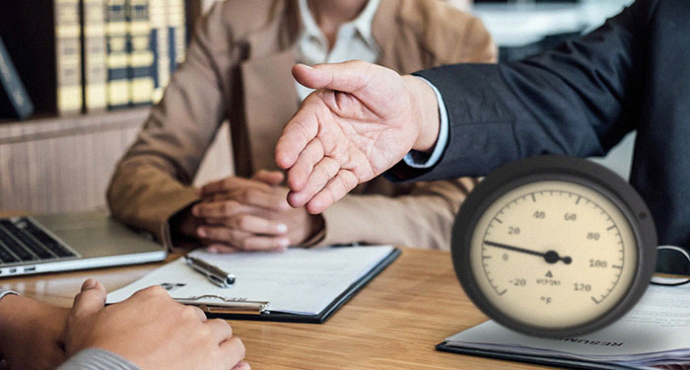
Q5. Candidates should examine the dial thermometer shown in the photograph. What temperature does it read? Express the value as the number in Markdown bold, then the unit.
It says **8** °F
